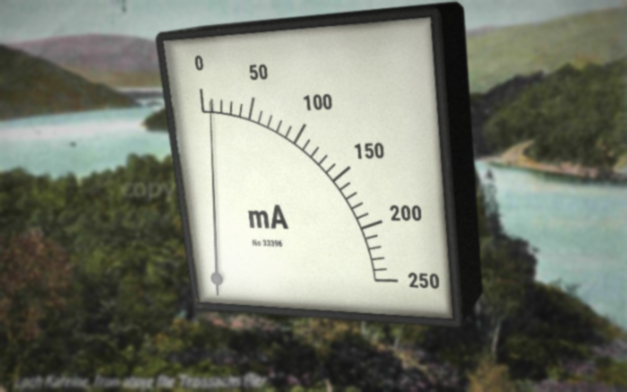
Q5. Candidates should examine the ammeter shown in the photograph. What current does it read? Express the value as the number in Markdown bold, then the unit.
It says **10** mA
